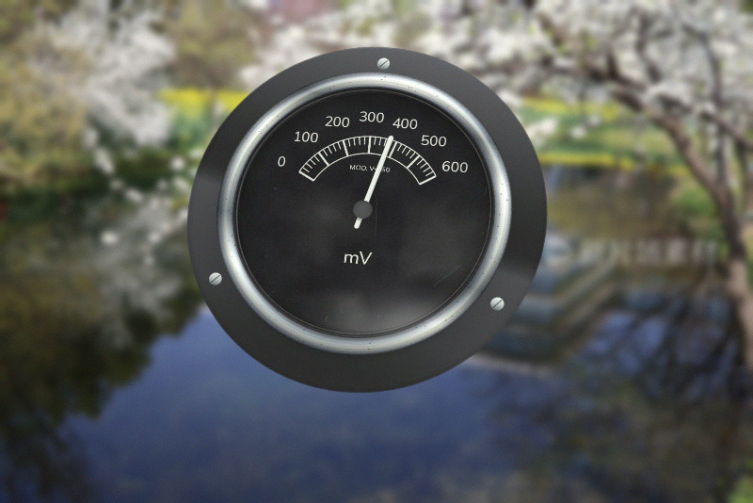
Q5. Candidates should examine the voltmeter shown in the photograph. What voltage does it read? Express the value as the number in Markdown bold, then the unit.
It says **380** mV
